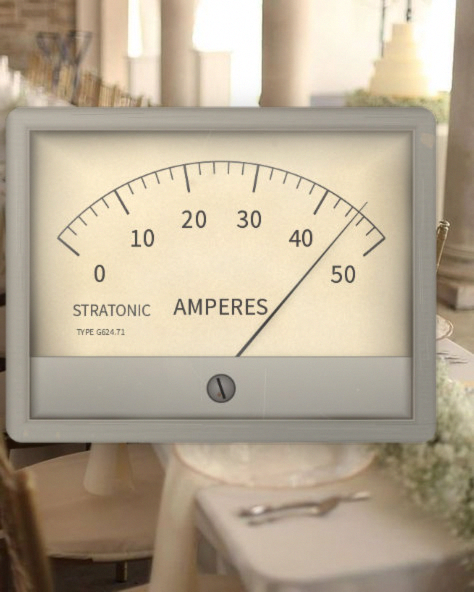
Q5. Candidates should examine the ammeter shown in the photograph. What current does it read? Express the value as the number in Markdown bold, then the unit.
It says **45** A
